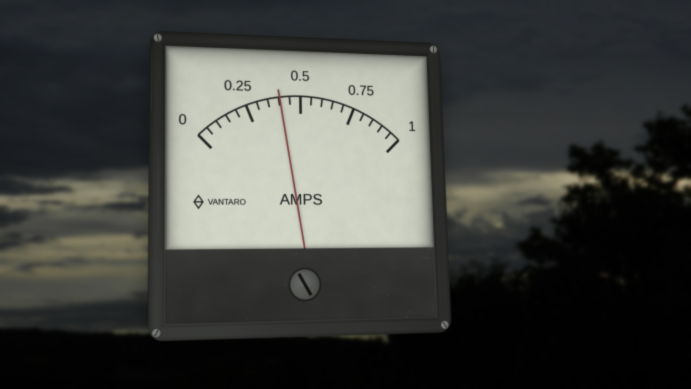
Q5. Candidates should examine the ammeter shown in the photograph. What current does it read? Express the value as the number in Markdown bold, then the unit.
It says **0.4** A
